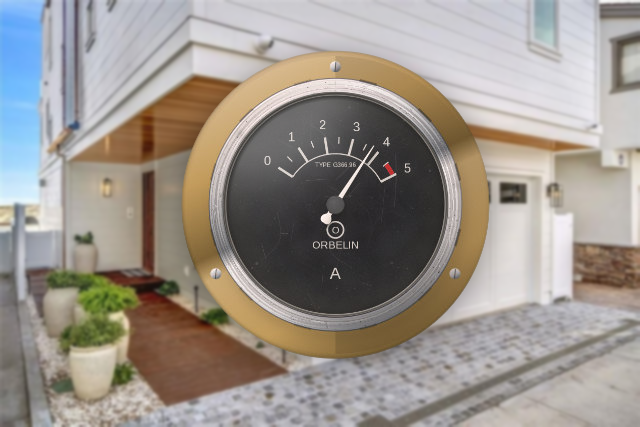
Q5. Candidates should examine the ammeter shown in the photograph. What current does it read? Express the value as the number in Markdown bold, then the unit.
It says **3.75** A
